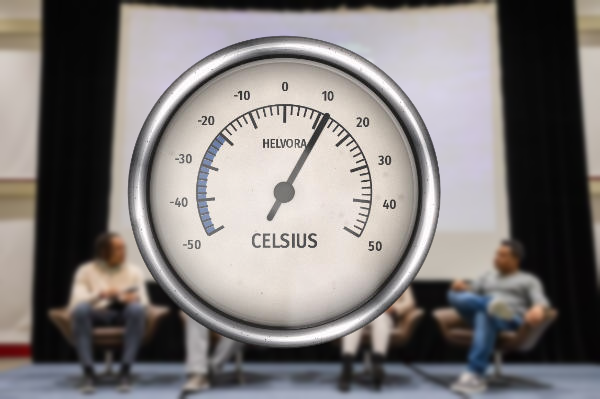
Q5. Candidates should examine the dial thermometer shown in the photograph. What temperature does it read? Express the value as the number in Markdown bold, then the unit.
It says **12** °C
